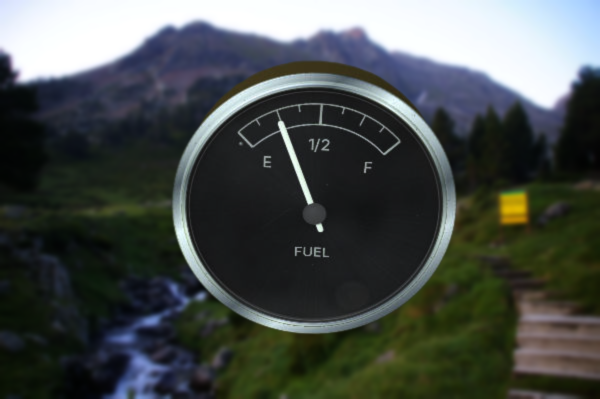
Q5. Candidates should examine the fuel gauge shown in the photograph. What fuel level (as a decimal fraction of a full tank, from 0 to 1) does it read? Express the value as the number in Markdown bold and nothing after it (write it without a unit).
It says **0.25**
